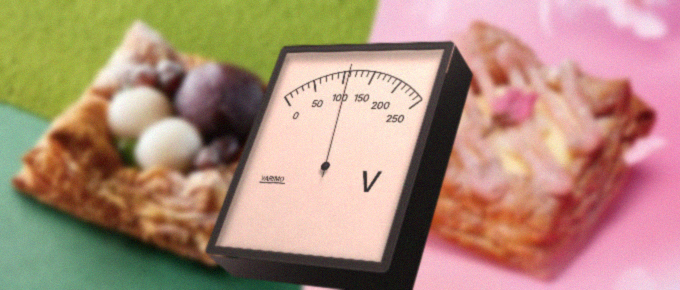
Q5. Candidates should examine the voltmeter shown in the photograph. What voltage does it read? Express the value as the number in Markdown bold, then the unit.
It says **110** V
